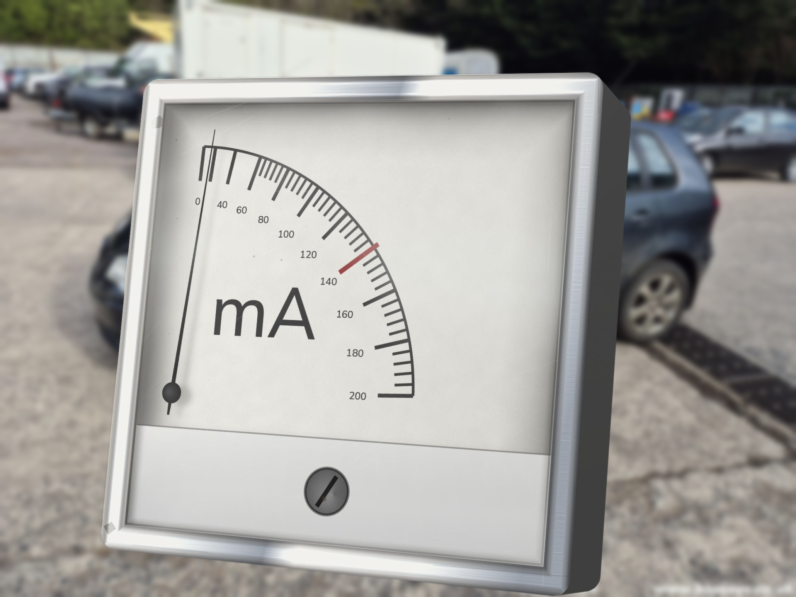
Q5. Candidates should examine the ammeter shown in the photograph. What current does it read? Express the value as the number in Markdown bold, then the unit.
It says **20** mA
